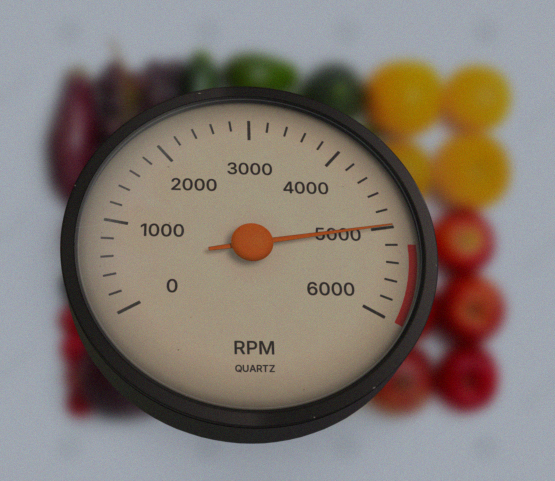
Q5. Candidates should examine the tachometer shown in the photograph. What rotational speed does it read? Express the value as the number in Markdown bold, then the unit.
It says **5000** rpm
